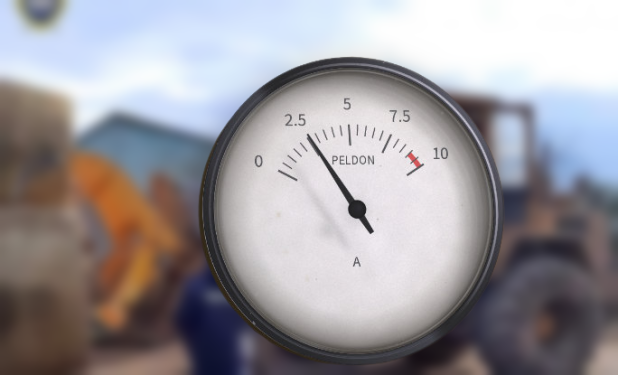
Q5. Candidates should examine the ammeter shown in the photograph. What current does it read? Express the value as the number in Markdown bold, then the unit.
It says **2.5** A
